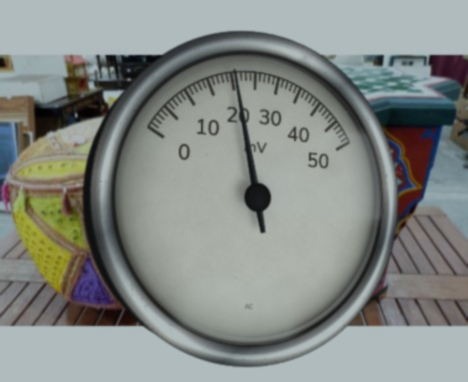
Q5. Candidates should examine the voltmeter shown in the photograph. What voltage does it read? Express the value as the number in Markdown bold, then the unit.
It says **20** mV
